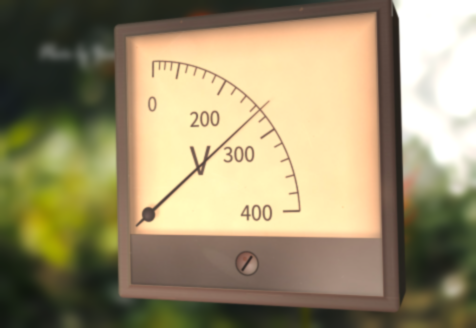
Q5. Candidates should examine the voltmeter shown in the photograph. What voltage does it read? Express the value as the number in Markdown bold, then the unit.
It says **270** V
